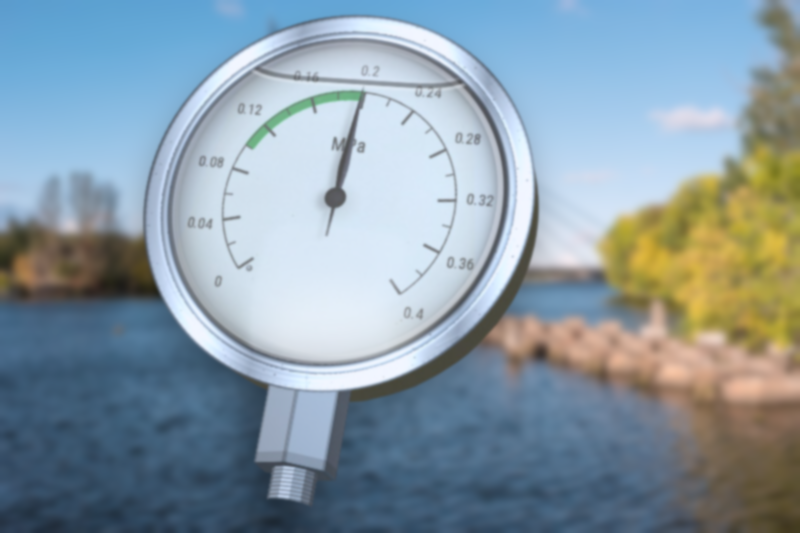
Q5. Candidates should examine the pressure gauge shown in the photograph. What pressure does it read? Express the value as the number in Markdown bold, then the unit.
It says **0.2** MPa
